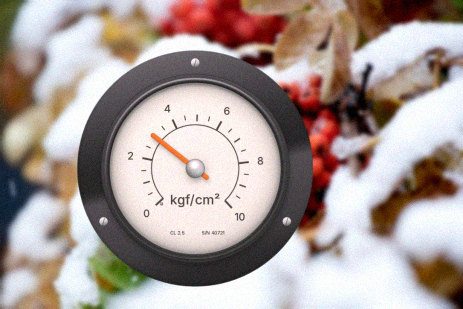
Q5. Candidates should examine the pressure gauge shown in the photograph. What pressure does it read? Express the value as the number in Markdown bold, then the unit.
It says **3** kg/cm²
